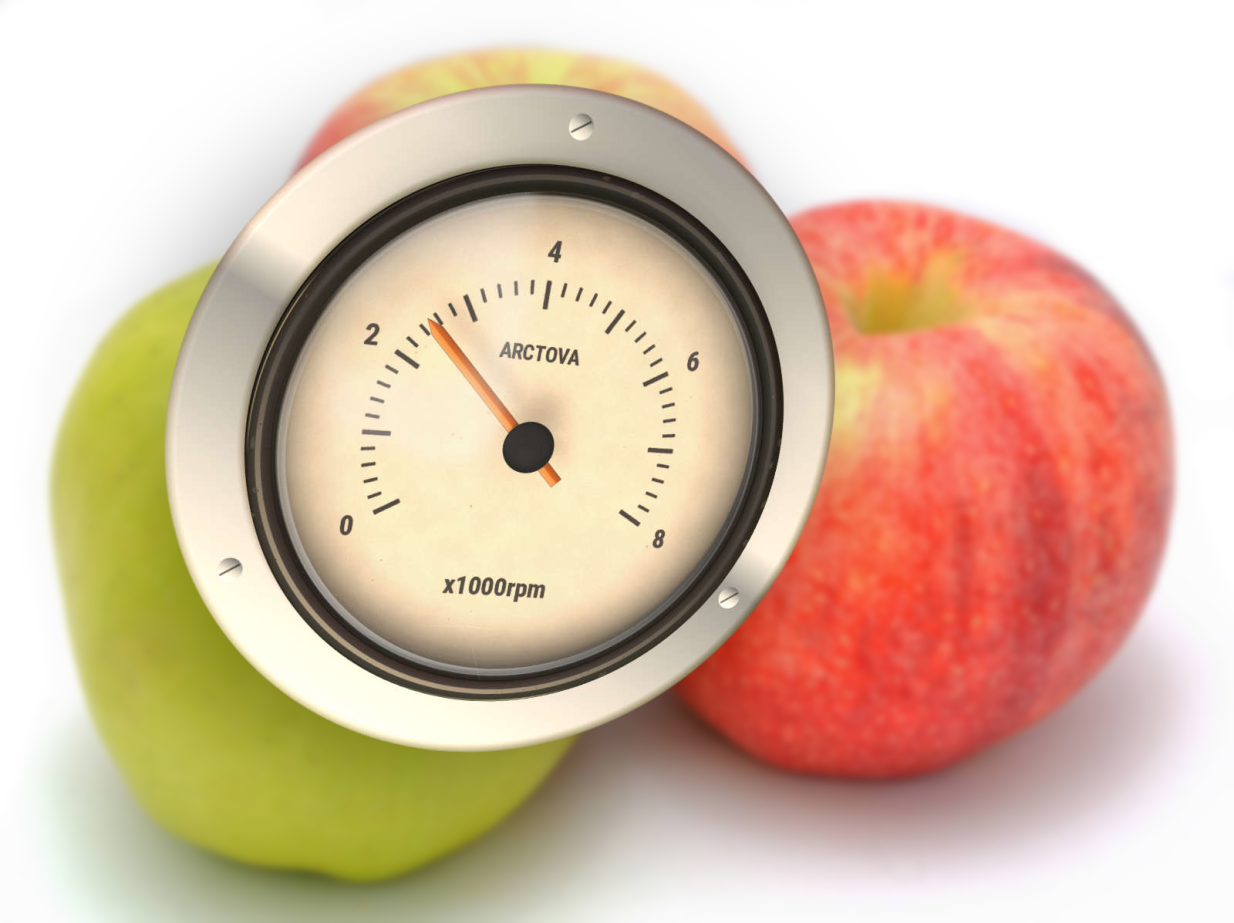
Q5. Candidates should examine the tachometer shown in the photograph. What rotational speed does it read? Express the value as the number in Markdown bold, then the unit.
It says **2500** rpm
